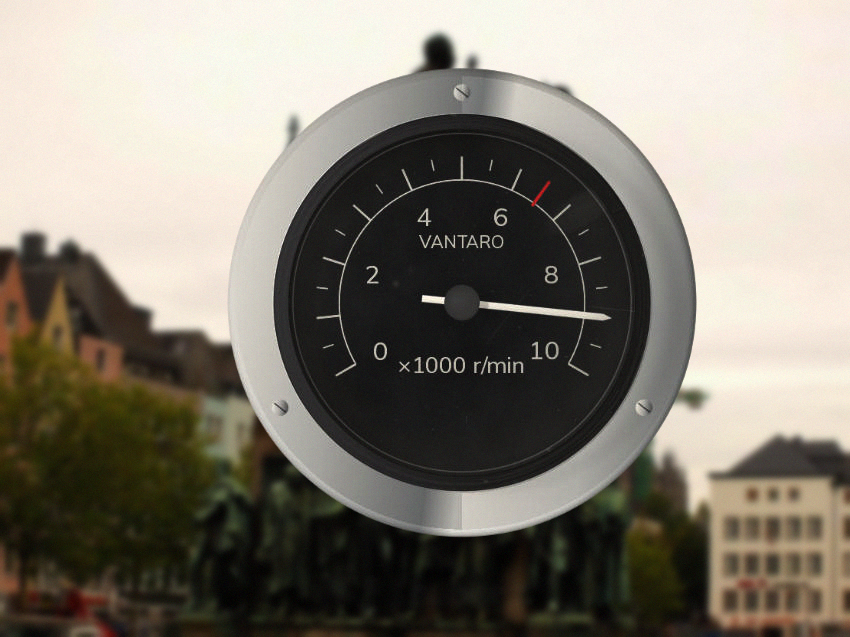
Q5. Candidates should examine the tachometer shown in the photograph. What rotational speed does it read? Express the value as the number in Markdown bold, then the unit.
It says **9000** rpm
